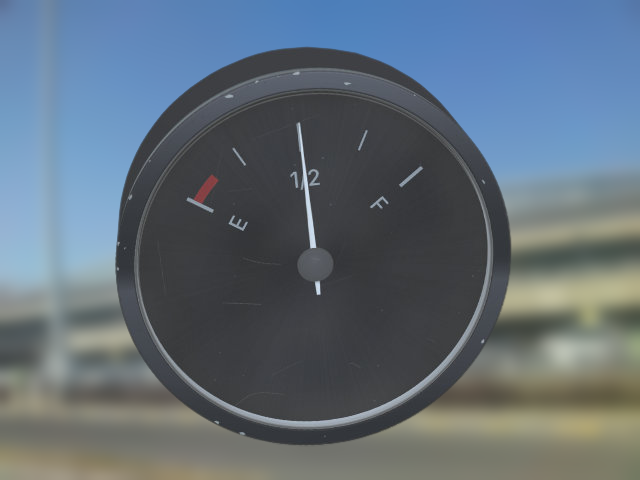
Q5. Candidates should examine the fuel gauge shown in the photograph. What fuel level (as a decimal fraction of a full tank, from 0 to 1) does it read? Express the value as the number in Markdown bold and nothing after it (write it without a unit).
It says **0.5**
